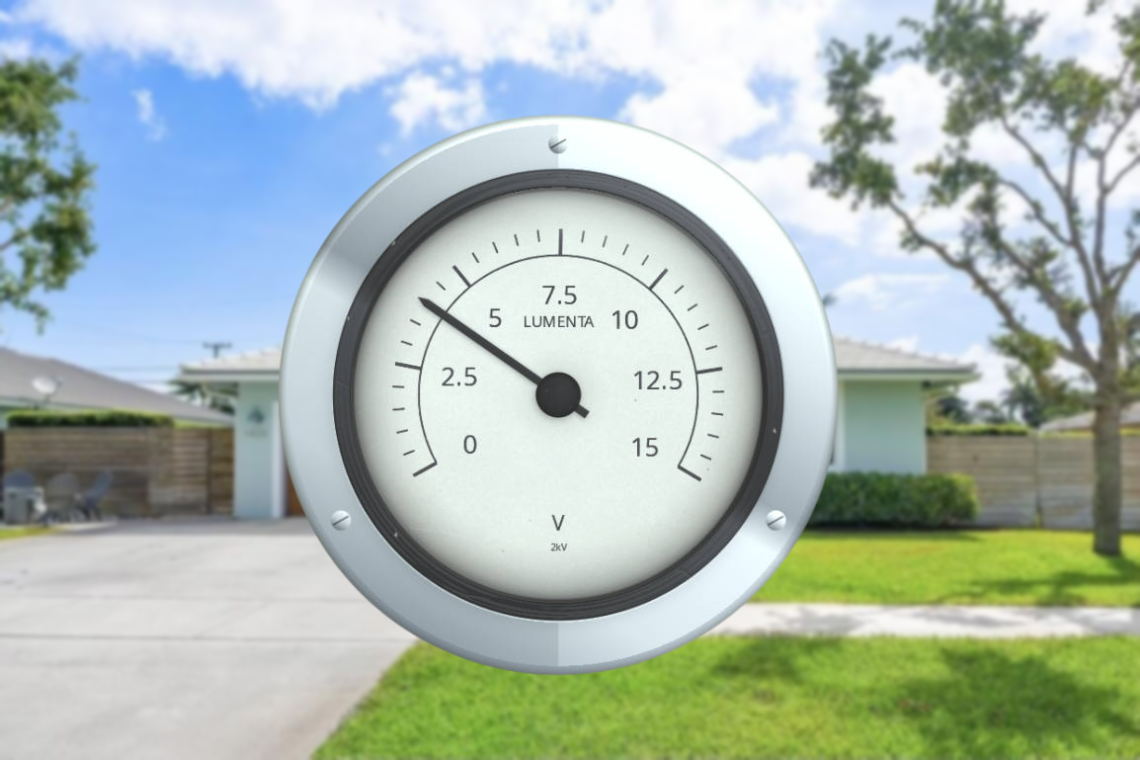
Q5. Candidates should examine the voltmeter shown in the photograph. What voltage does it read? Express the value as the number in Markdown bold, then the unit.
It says **4** V
